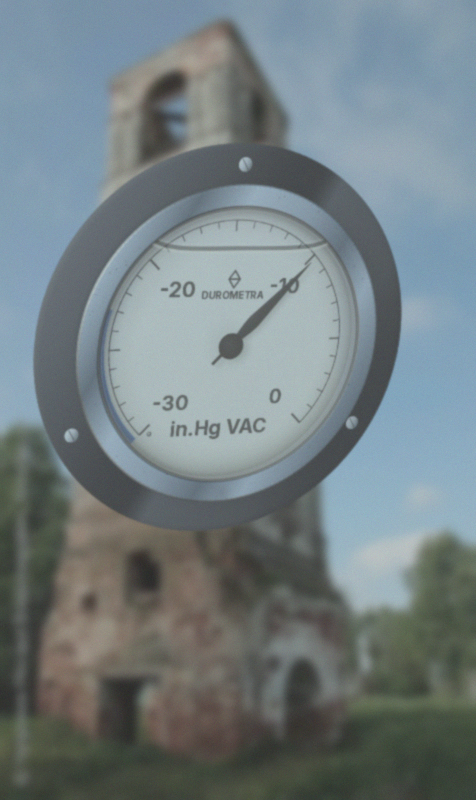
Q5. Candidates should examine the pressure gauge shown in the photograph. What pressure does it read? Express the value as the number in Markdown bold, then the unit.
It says **-10** inHg
